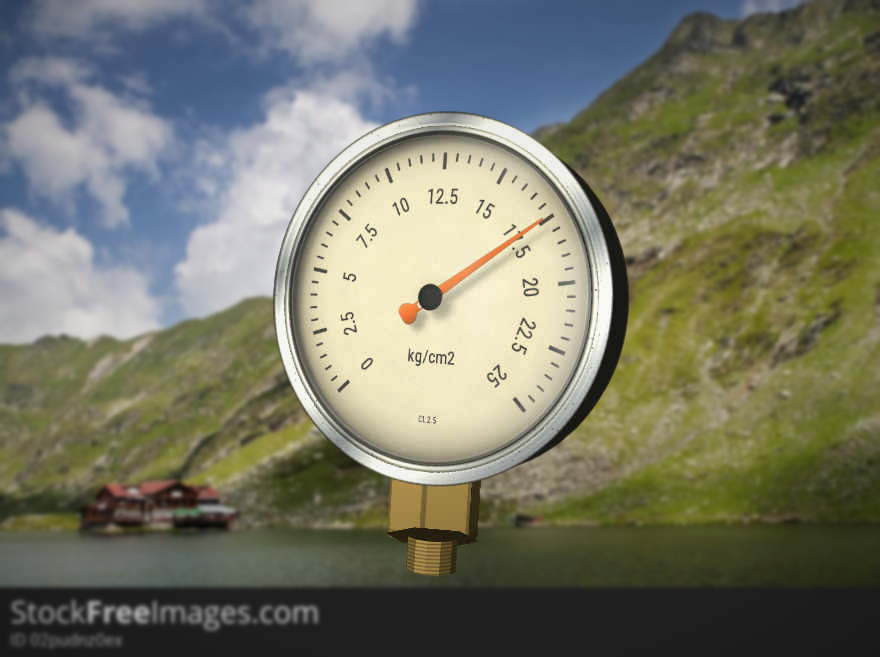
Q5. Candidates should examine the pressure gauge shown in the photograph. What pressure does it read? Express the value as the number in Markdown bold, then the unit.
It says **17.5** kg/cm²
